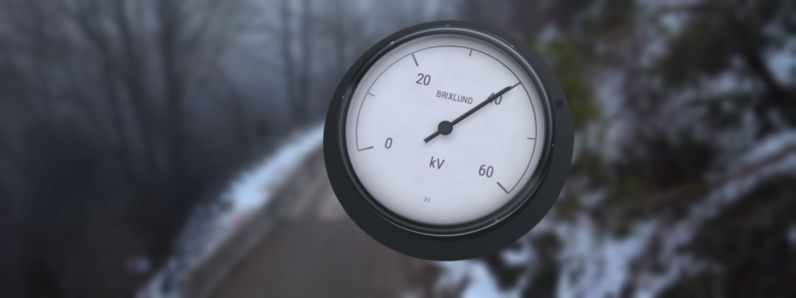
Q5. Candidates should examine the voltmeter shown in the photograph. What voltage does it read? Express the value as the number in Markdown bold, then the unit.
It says **40** kV
